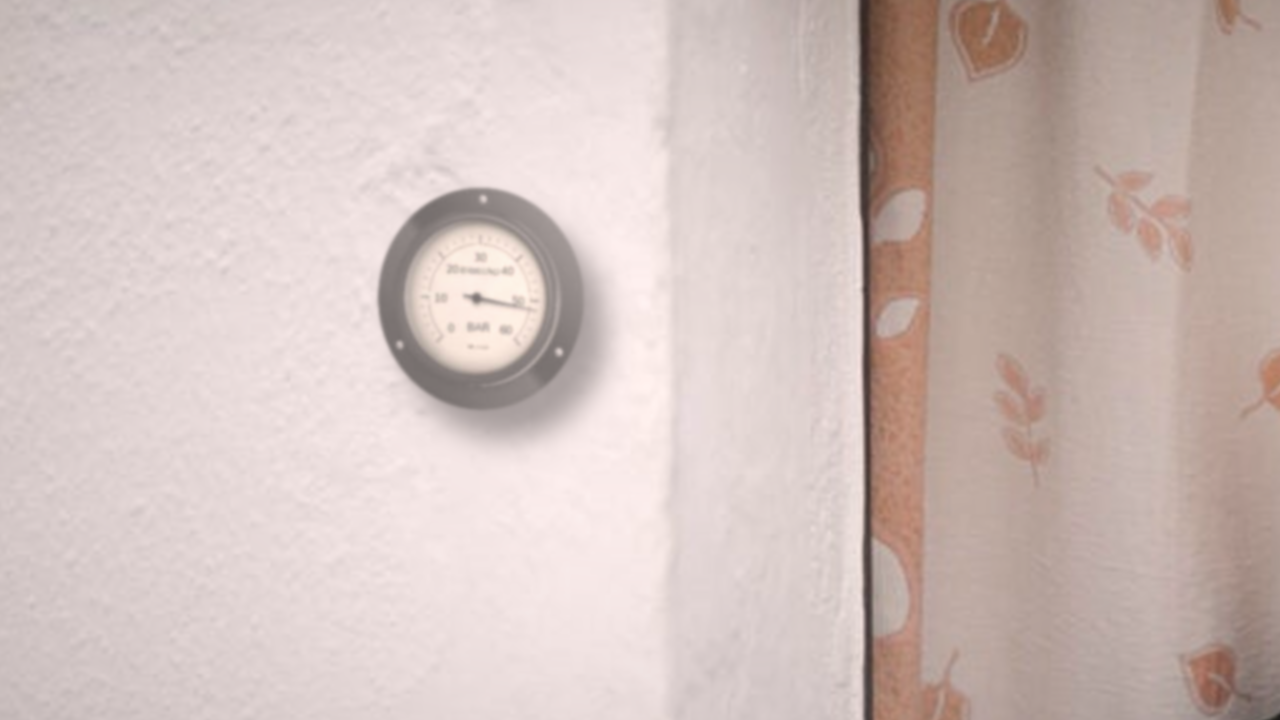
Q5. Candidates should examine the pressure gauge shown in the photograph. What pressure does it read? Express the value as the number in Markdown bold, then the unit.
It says **52** bar
